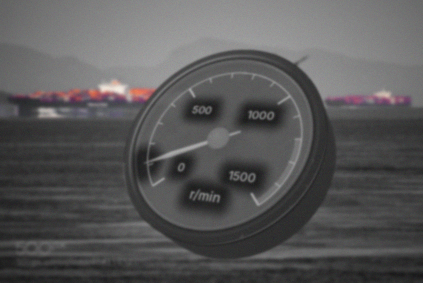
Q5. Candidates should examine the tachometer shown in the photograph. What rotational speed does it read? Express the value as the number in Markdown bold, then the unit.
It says **100** rpm
